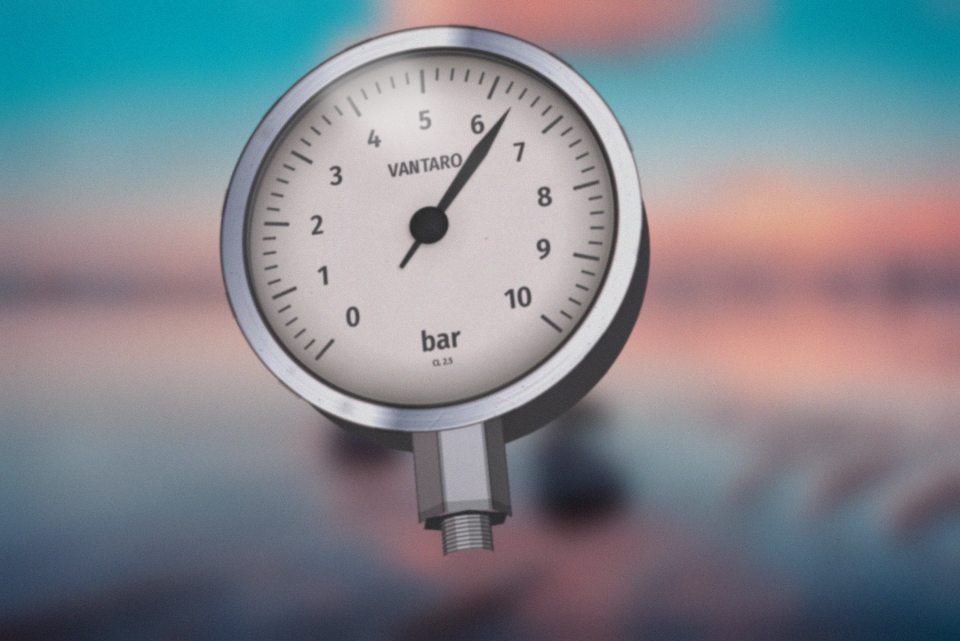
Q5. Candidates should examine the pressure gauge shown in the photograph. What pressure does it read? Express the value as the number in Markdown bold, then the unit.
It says **6.4** bar
